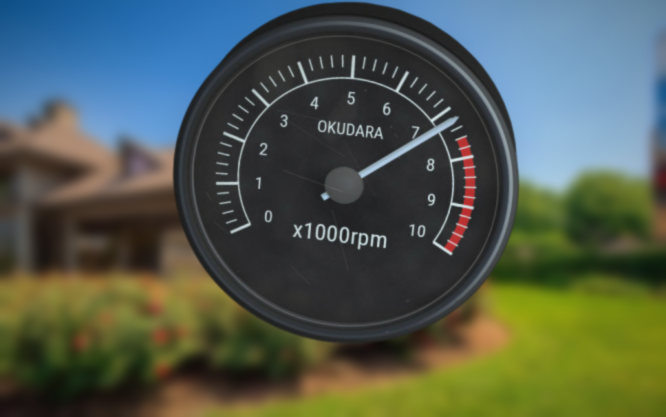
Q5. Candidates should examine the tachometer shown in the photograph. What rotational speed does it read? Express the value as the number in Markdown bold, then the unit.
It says **7200** rpm
